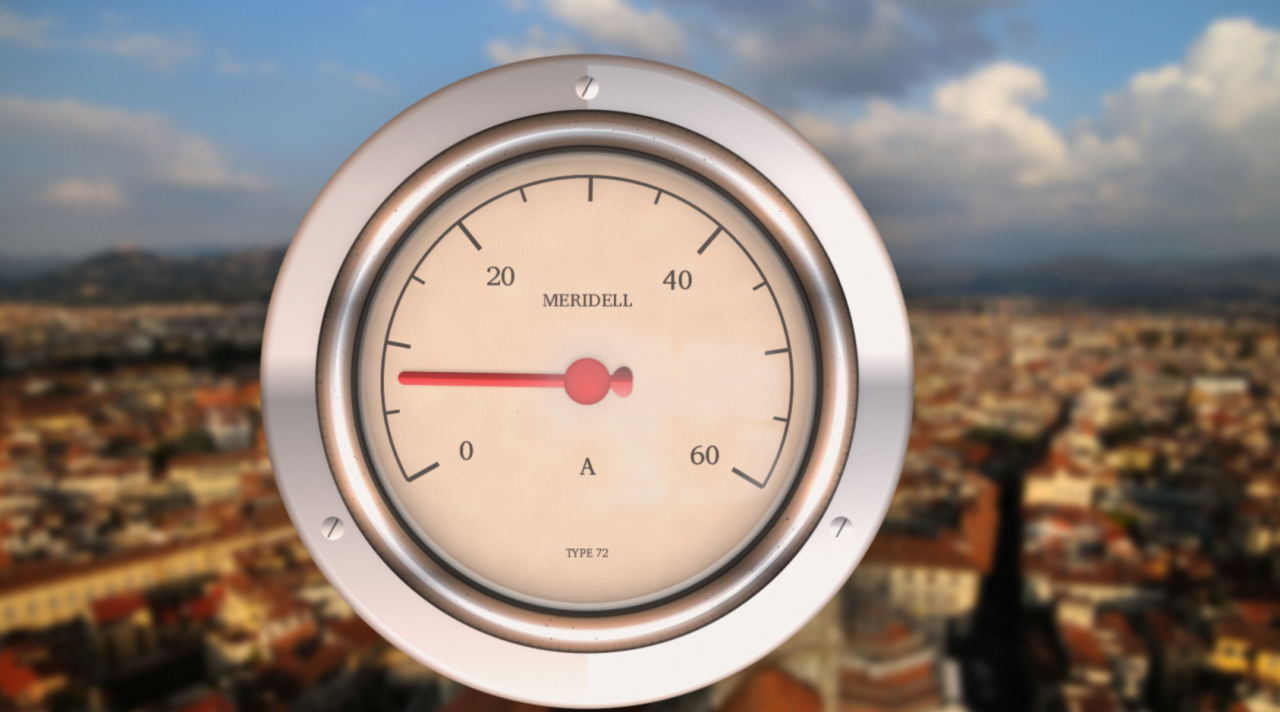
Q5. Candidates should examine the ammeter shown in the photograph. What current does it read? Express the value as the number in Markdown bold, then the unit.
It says **7.5** A
